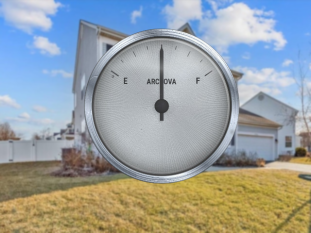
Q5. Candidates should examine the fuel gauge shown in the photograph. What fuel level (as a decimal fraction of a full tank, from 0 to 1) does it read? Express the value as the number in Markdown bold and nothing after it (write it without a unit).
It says **0.5**
